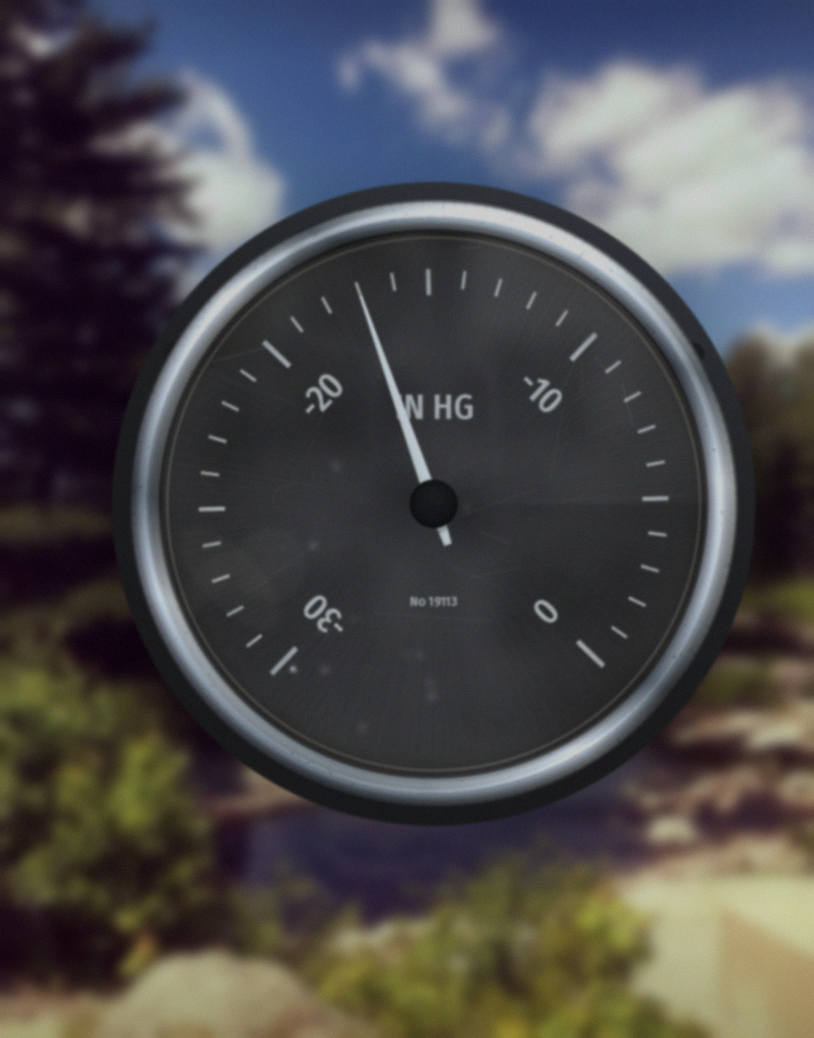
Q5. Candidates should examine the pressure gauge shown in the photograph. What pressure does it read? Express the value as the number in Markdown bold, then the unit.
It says **-17** inHg
